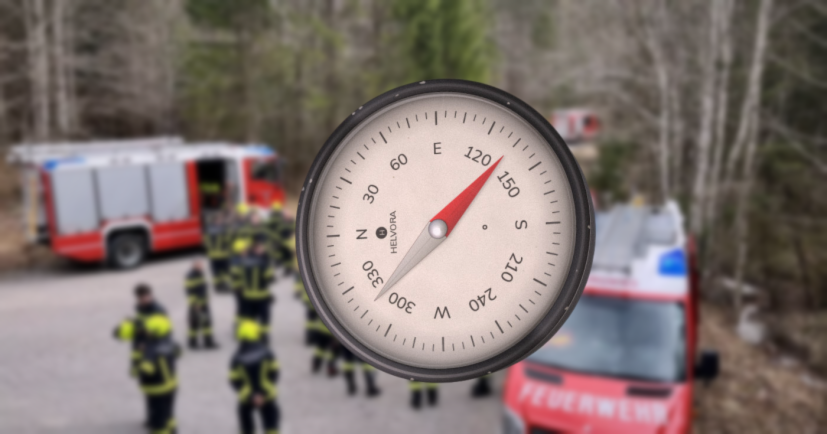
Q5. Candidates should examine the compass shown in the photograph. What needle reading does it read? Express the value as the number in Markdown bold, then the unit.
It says **135** °
